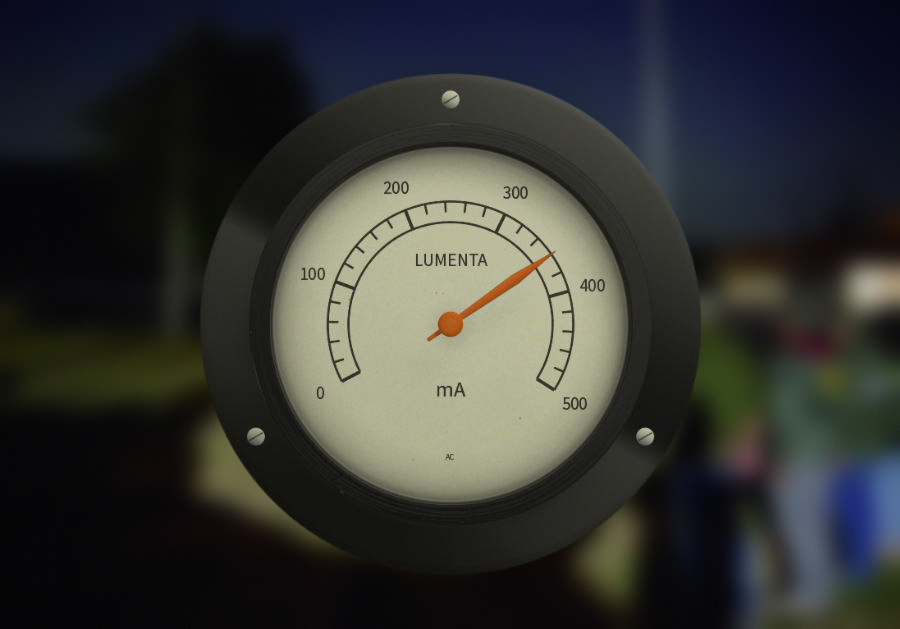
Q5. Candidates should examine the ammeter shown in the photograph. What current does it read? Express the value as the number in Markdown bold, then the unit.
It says **360** mA
